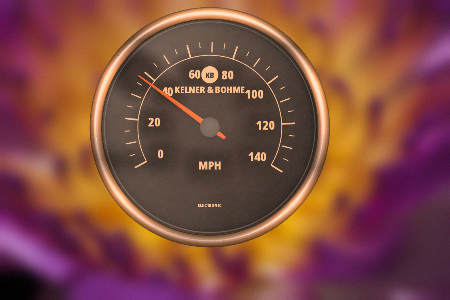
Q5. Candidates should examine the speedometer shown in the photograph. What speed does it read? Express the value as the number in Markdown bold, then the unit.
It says **37.5** mph
